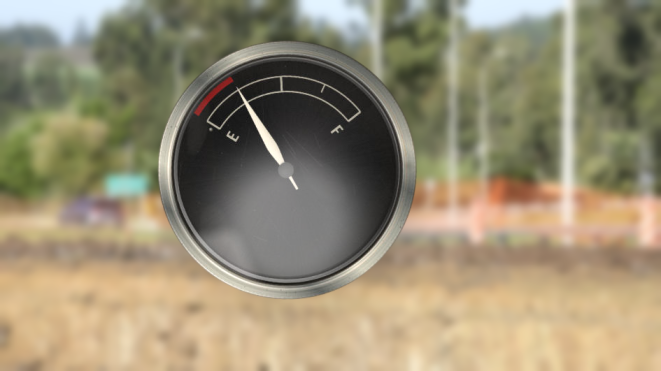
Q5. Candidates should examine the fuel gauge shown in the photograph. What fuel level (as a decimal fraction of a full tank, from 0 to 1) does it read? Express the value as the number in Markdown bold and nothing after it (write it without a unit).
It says **0.25**
